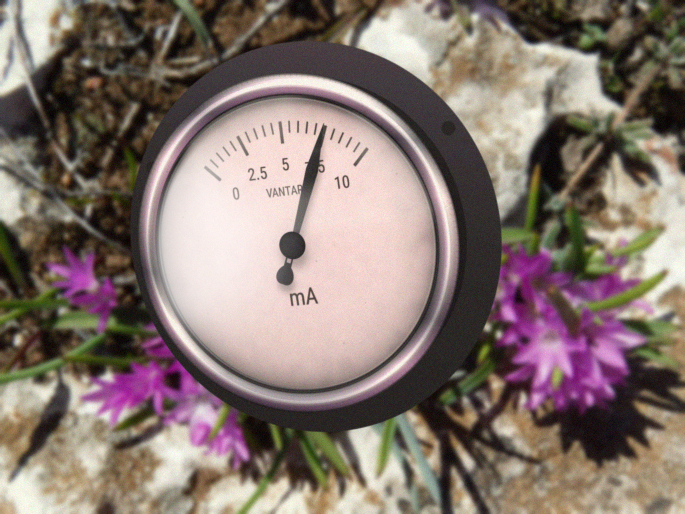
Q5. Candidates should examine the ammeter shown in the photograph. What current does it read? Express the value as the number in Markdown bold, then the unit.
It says **7.5** mA
